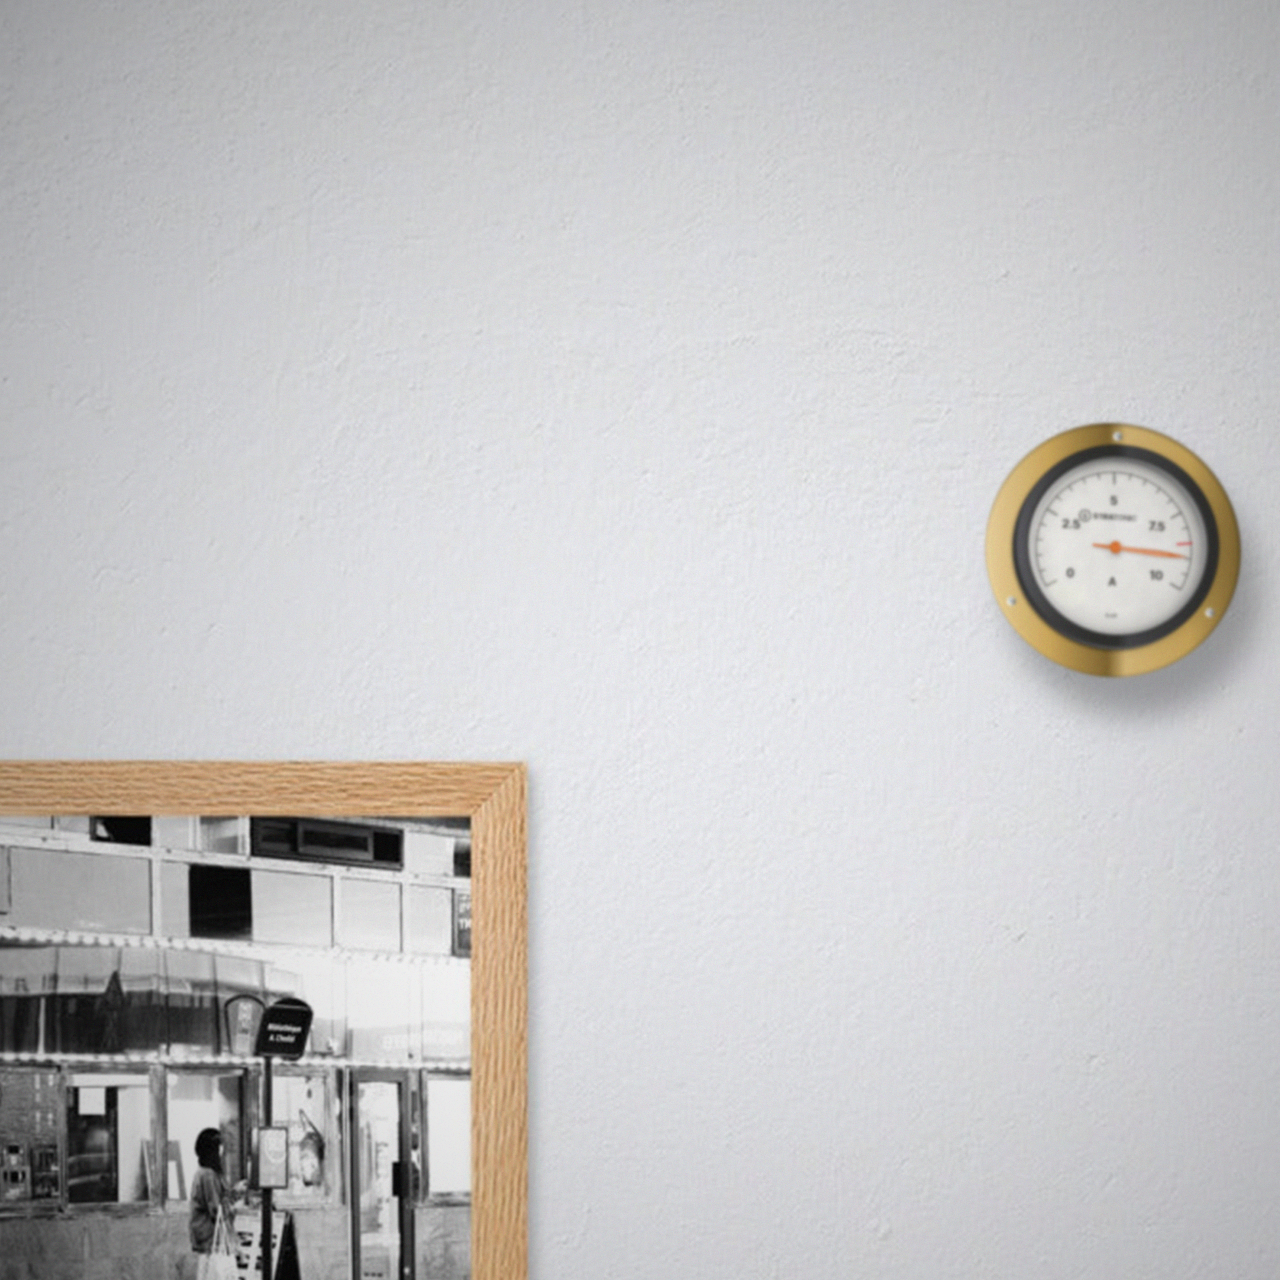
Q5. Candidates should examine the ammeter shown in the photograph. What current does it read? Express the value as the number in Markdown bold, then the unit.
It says **9** A
